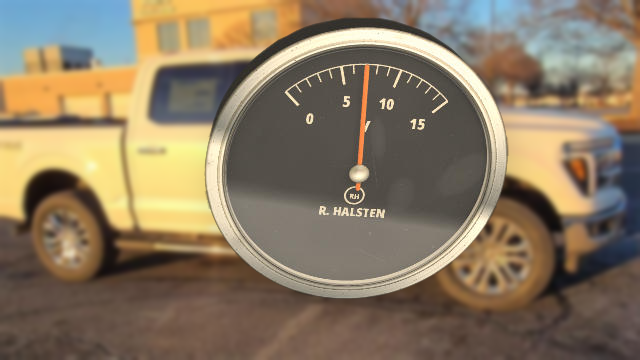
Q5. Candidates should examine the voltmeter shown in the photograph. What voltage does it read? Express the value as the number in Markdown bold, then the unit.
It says **7** V
